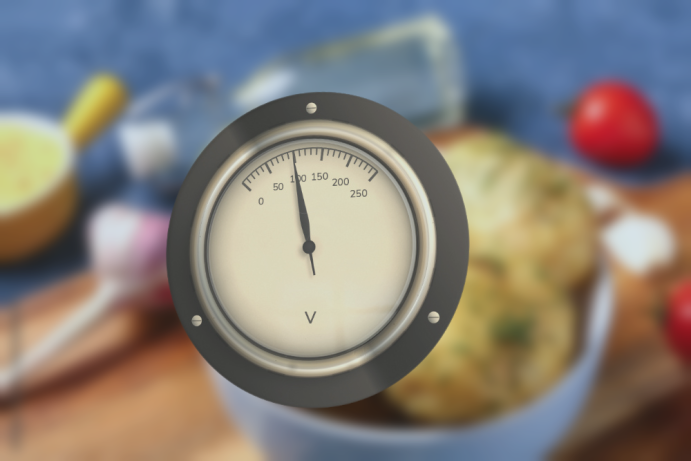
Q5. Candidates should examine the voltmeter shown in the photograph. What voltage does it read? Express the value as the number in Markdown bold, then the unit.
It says **100** V
